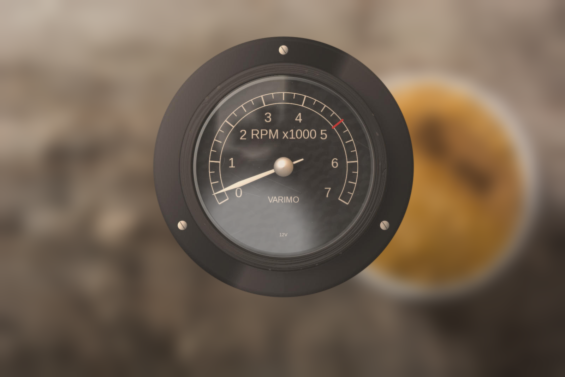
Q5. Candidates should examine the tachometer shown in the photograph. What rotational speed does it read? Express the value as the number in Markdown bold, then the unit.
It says **250** rpm
